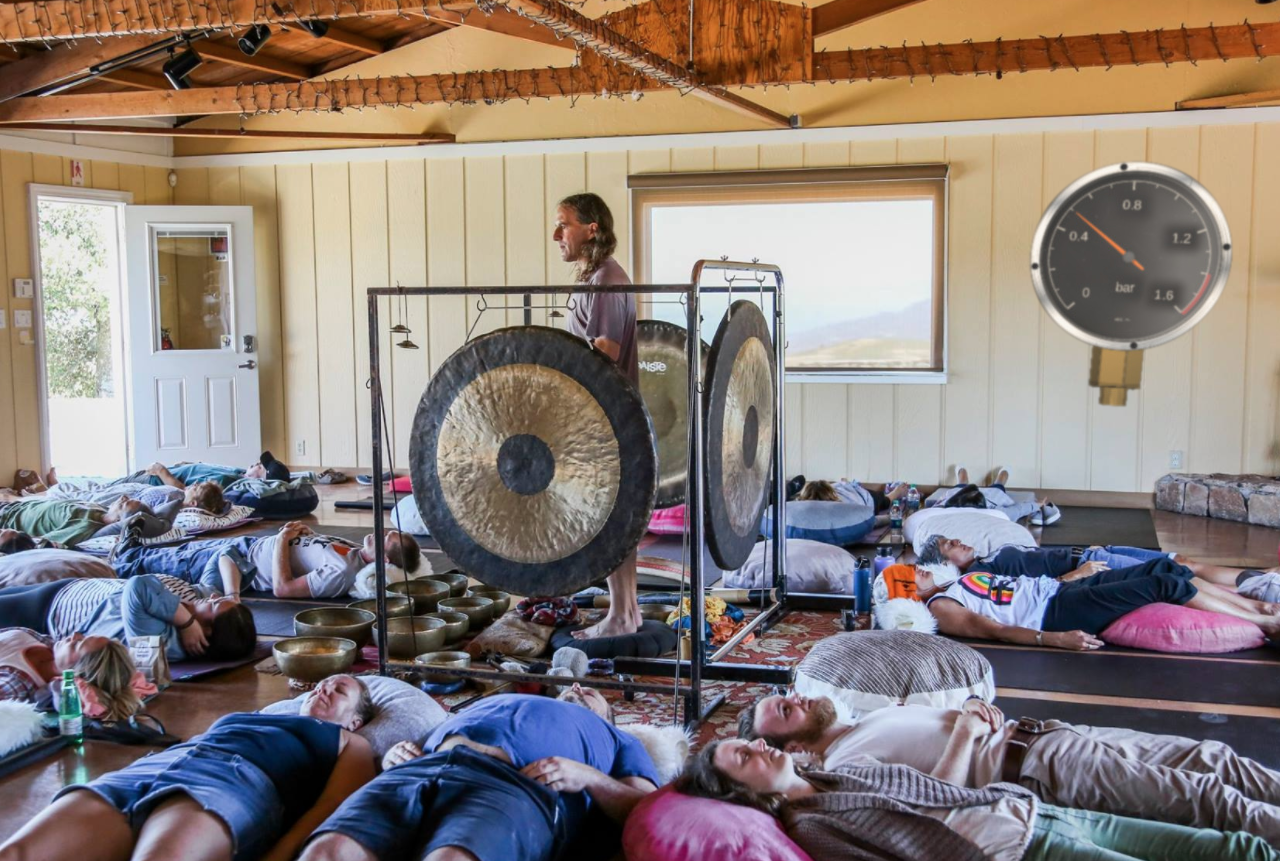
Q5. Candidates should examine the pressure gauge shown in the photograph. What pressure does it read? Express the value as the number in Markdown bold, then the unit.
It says **0.5** bar
